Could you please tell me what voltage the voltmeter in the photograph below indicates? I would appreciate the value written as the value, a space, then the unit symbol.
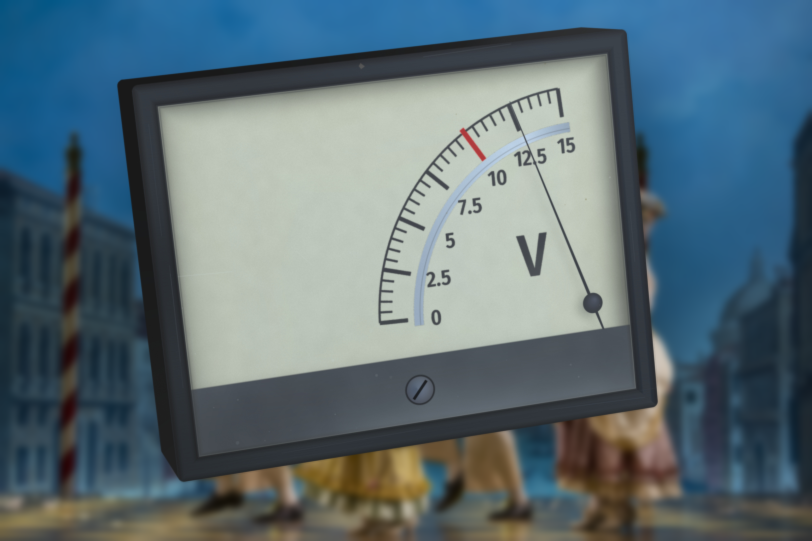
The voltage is 12.5 V
